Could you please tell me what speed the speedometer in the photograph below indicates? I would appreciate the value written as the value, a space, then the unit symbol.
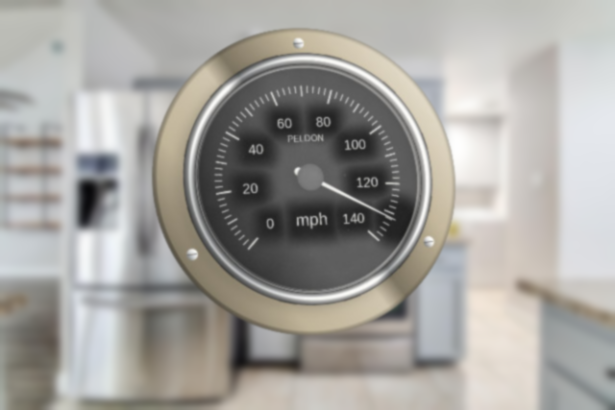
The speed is 132 mph
